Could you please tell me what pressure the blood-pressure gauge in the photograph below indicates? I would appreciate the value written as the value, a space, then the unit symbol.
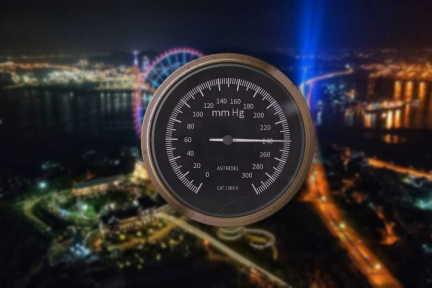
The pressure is 240 mmHg
